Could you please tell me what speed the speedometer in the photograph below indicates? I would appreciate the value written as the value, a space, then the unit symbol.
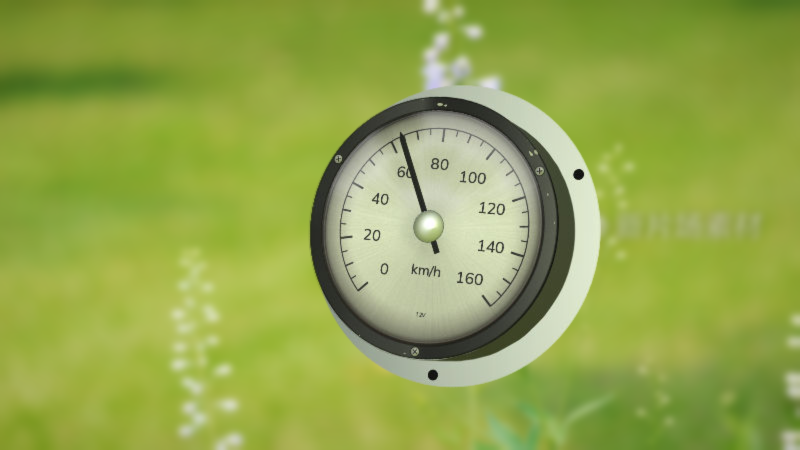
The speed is 65 km/h
